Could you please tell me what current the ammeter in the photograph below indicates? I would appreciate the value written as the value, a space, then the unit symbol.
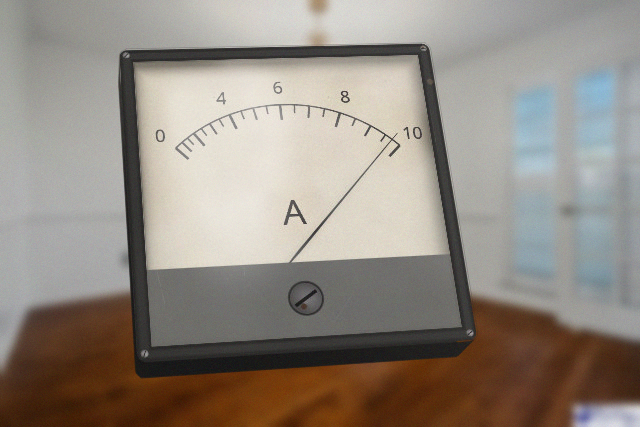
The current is 9.75 A
